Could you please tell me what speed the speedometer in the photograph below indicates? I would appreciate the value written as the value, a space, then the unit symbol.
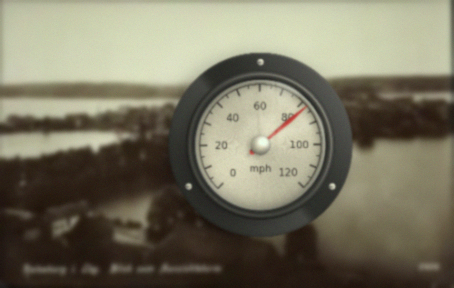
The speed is 82.5 mph
